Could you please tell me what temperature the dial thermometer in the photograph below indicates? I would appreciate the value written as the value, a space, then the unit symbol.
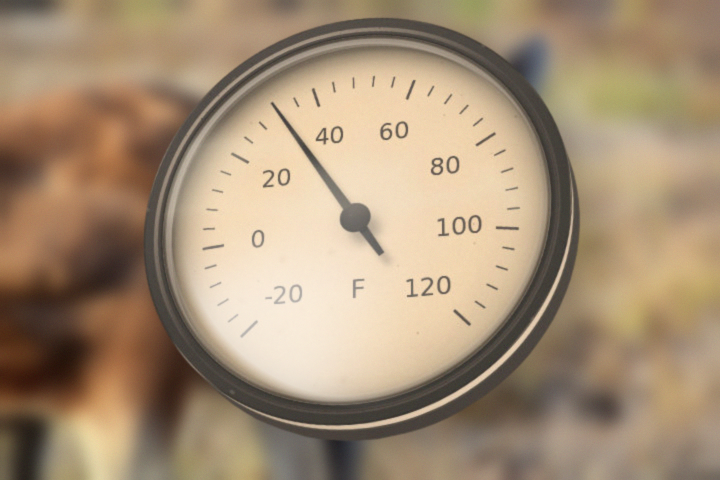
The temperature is 32 °F
